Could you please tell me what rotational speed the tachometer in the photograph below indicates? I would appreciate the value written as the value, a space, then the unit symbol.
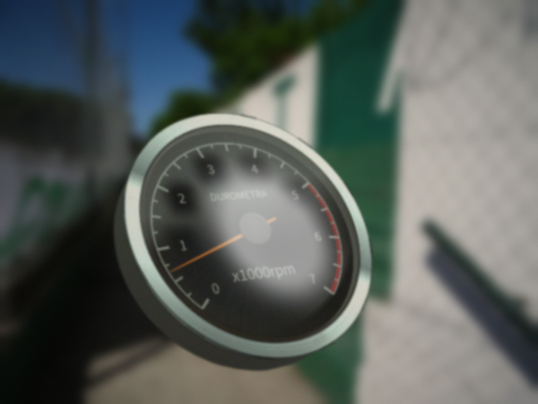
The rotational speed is 625 rpm
